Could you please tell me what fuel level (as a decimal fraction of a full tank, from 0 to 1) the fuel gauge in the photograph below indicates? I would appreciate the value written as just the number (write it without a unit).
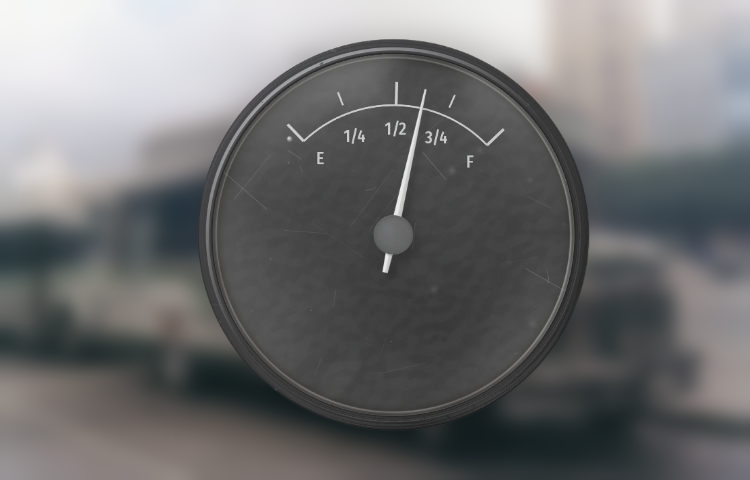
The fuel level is 0.625
